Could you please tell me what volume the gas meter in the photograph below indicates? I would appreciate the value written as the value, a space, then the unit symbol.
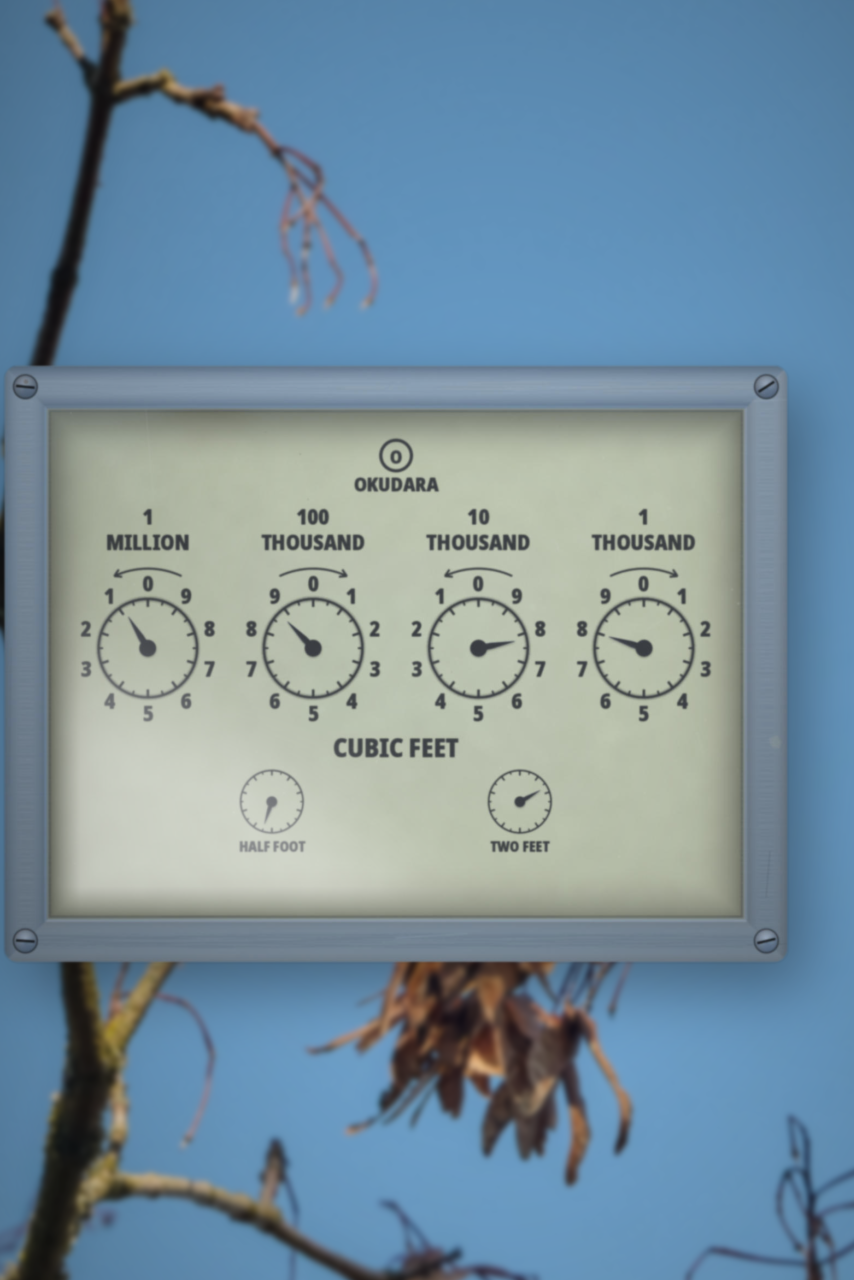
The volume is 87800 ft³
